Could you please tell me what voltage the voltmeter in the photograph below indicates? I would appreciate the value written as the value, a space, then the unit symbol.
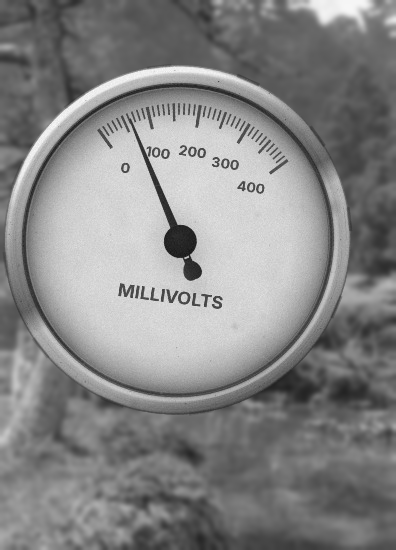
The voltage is 60 mV
